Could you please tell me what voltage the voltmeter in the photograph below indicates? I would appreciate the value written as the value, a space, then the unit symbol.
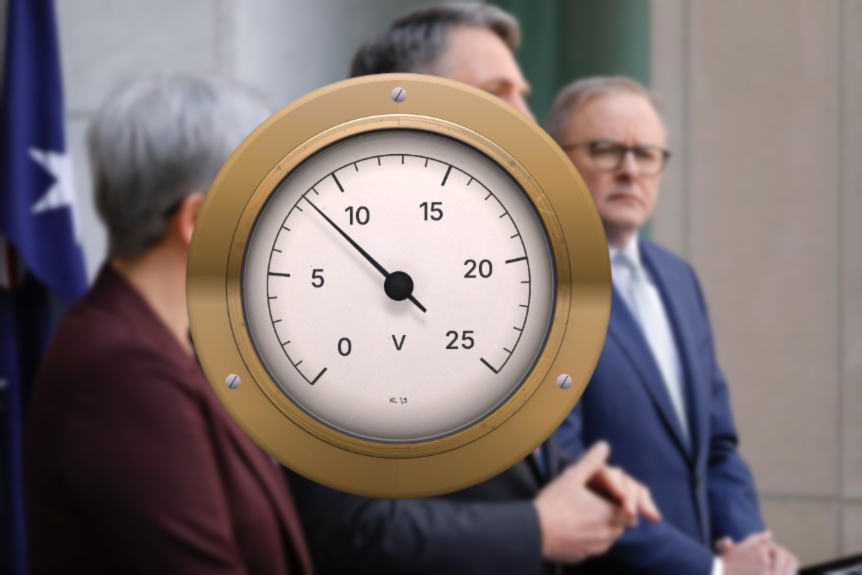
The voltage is 8.5 V
